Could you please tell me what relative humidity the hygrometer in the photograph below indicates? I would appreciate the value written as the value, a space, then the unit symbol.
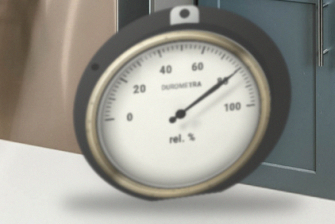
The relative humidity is 80 %
